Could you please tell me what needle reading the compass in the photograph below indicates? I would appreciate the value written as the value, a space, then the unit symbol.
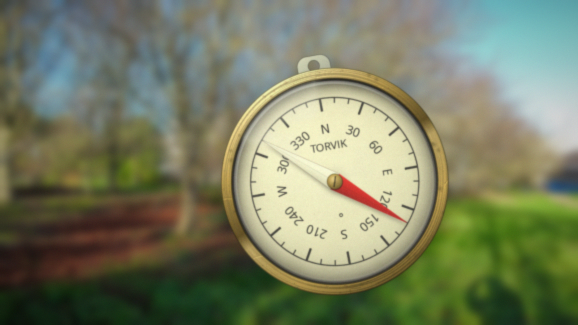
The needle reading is 130 °
